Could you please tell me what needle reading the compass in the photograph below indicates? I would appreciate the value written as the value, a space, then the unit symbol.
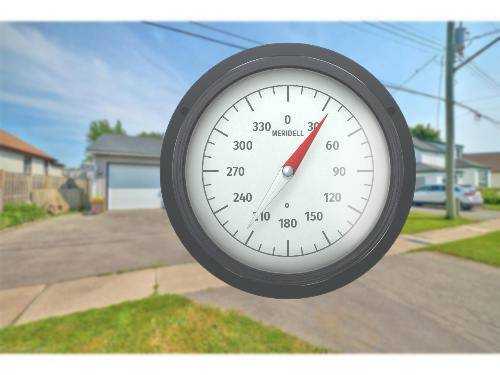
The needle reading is 35 °
